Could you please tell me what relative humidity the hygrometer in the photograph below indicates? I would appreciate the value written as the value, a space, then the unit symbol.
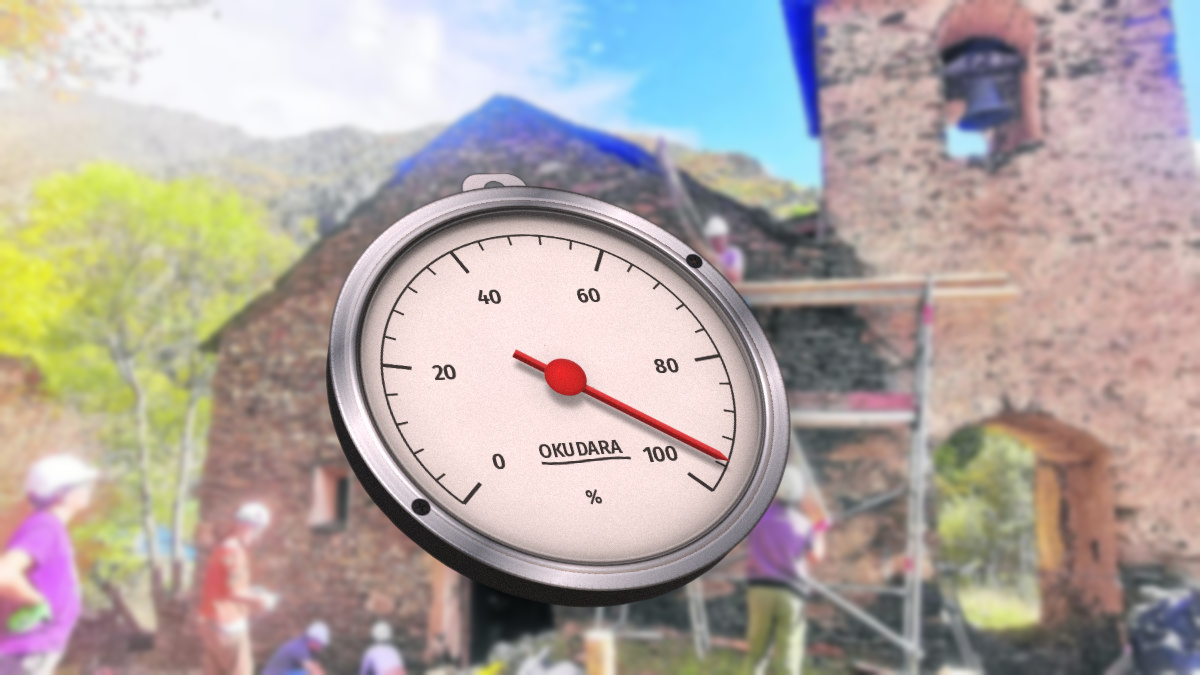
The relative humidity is 96 %
